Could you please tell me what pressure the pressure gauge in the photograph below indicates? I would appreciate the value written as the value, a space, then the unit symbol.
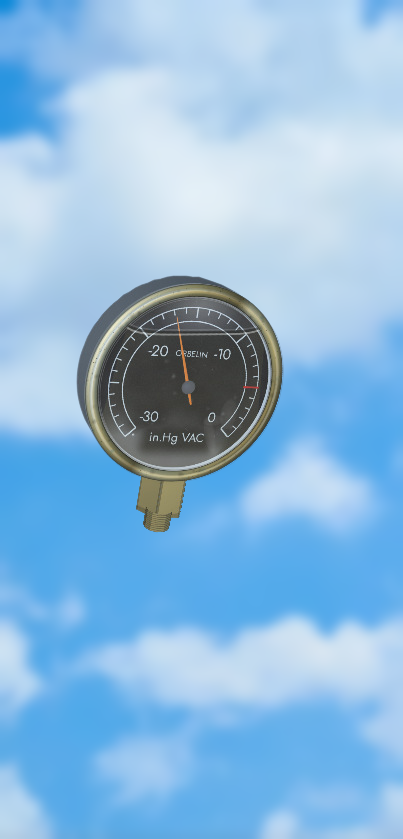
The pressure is -17 inHg
